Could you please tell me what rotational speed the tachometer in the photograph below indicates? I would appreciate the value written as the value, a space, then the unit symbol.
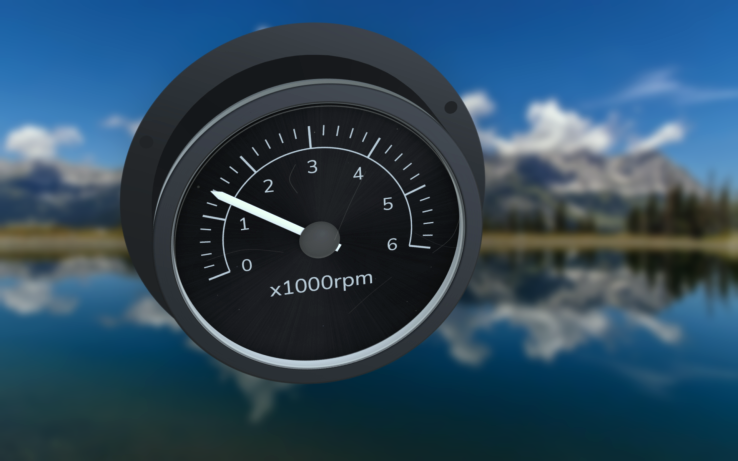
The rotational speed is 1400 rpm
